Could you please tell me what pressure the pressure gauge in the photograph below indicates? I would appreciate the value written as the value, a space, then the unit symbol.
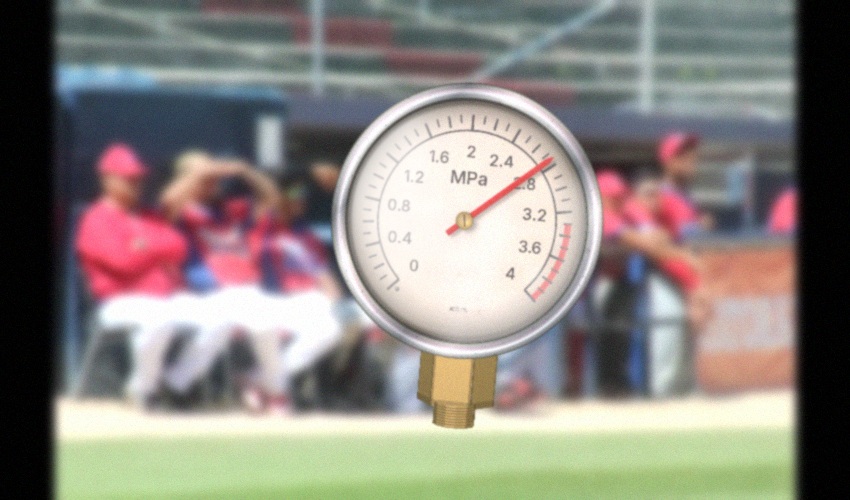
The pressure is 2.75 MPa
